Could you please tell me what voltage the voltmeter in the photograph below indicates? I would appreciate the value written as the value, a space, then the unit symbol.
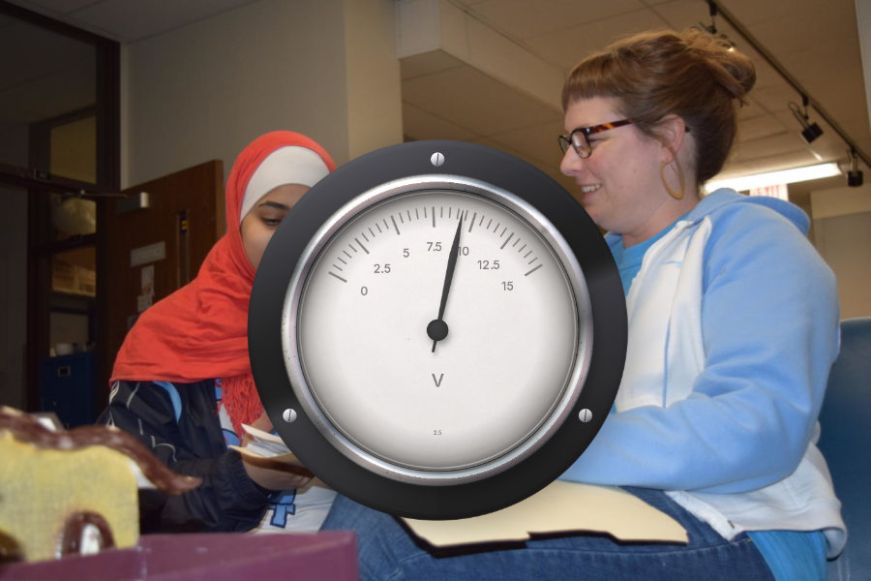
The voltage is 9.25 V
